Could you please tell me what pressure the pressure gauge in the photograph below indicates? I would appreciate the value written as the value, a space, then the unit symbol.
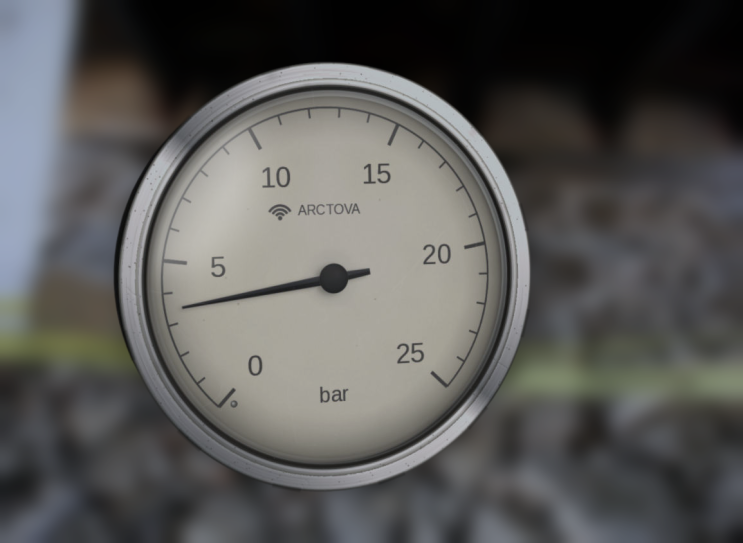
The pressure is 3.5 bar
